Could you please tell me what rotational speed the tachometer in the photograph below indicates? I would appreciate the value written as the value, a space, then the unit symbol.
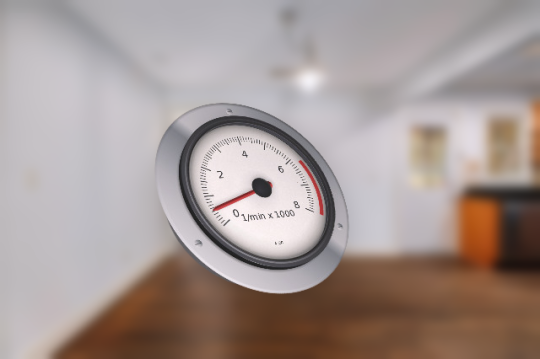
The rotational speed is 500 rpm
